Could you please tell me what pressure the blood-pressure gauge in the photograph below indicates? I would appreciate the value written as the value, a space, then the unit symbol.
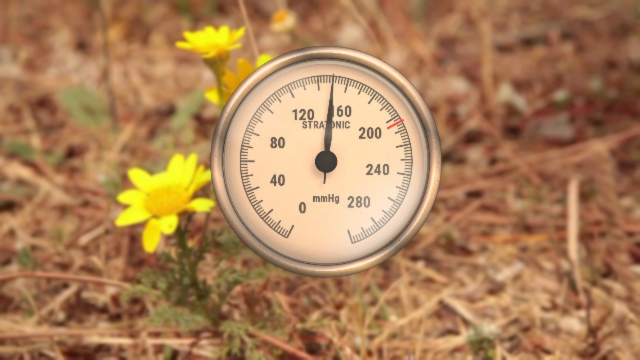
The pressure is 150 mmHg
